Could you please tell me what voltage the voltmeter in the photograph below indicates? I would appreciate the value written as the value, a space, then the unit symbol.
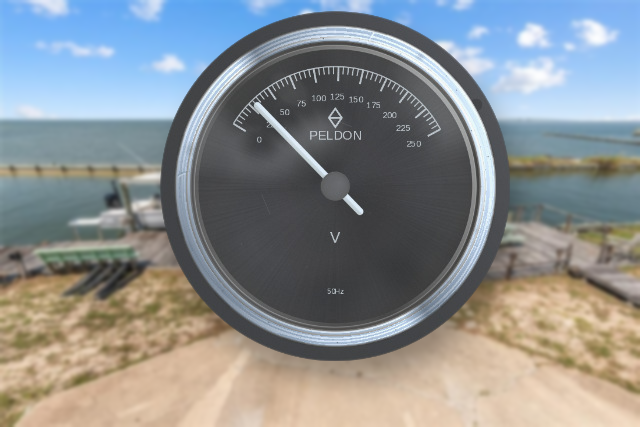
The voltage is 30 V
